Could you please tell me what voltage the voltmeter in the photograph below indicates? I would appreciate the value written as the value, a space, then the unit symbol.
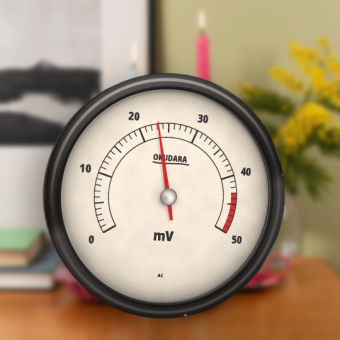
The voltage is 23 mV
